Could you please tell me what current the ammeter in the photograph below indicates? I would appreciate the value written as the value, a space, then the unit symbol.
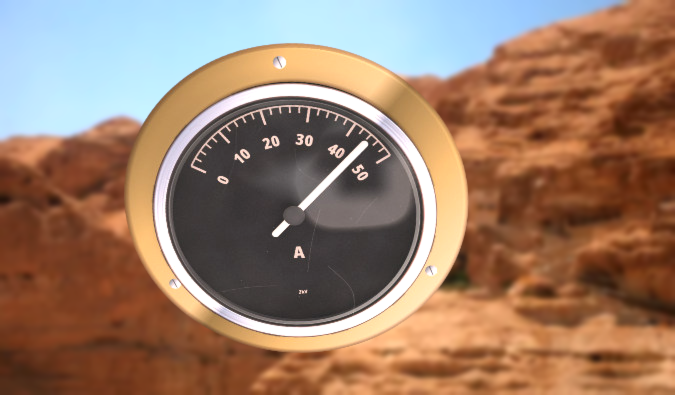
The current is 44 A
